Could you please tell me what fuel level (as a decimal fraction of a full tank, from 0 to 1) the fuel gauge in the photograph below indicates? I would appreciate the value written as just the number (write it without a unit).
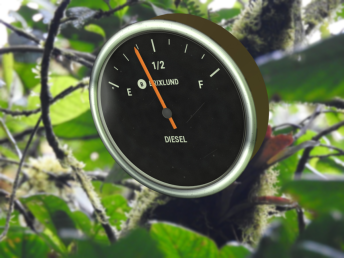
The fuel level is 0.375
